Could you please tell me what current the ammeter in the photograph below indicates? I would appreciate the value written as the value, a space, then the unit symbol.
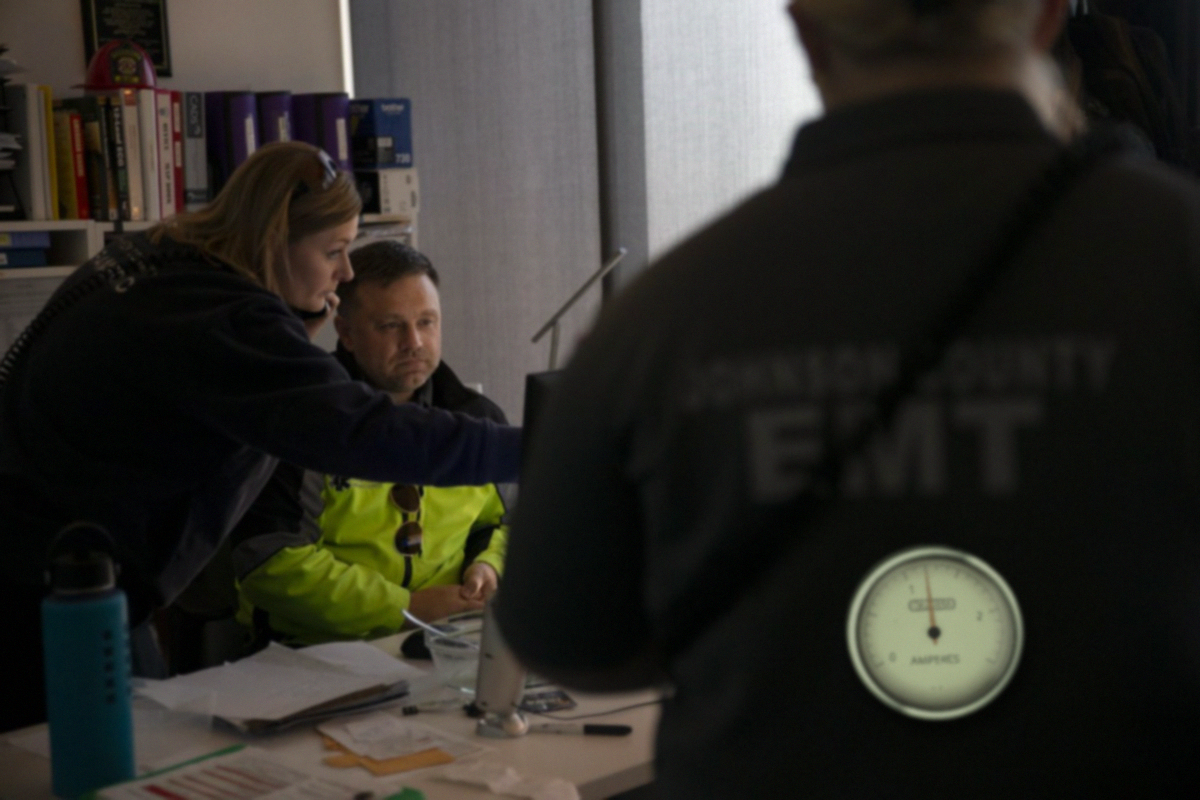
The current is 1.2 A
